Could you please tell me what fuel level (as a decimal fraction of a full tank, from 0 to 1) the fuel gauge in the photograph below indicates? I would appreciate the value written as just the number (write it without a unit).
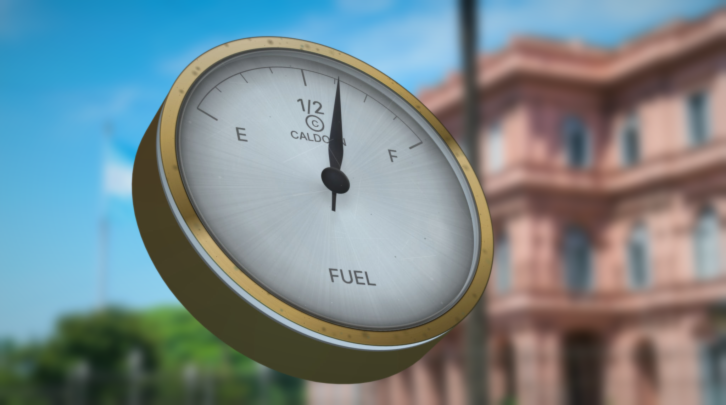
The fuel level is 0.625
